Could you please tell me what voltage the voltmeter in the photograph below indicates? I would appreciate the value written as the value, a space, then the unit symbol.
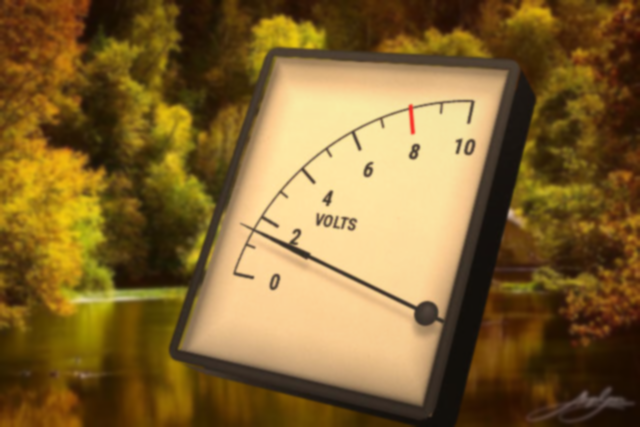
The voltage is 1.5 V
